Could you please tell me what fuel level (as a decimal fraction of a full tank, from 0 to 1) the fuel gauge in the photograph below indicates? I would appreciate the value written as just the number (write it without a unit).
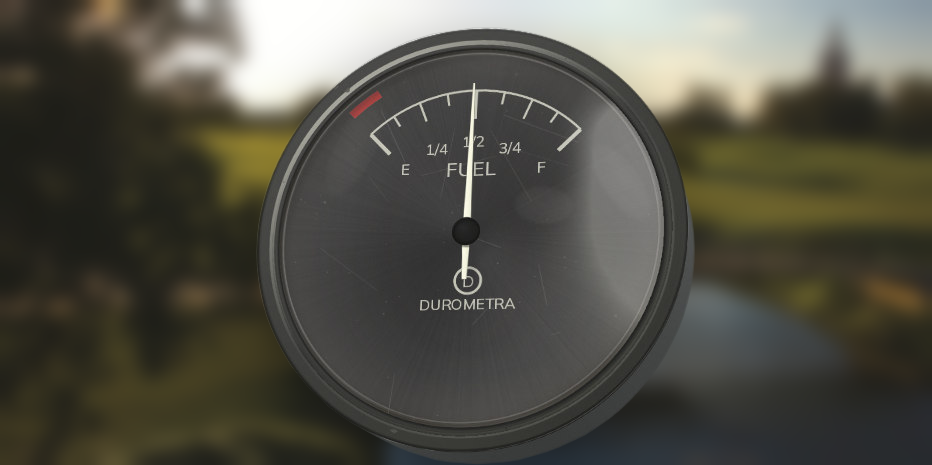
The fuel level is 0.5
